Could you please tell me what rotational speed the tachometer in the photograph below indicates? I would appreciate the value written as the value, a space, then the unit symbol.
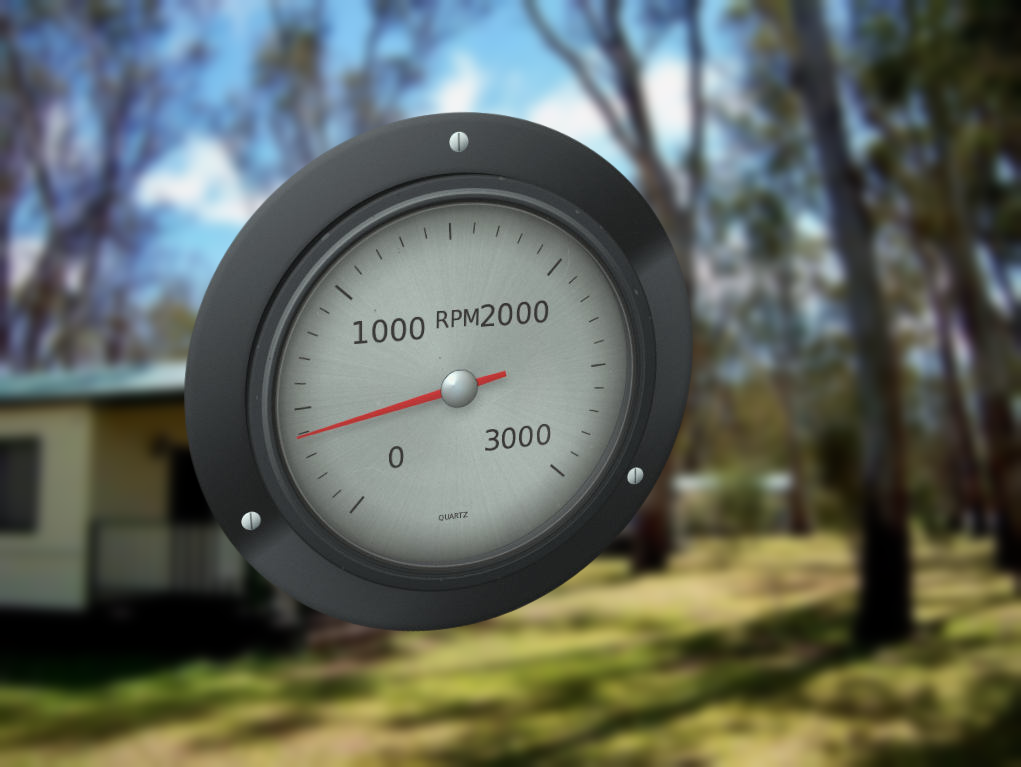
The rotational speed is 400 rpm
